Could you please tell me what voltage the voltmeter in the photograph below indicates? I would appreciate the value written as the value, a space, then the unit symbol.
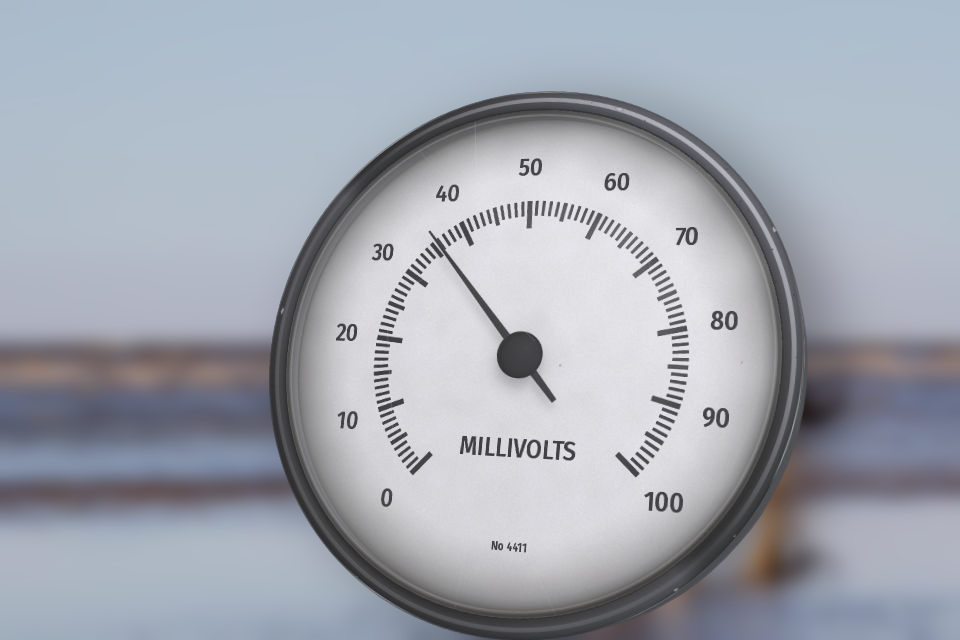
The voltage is 36 mV
